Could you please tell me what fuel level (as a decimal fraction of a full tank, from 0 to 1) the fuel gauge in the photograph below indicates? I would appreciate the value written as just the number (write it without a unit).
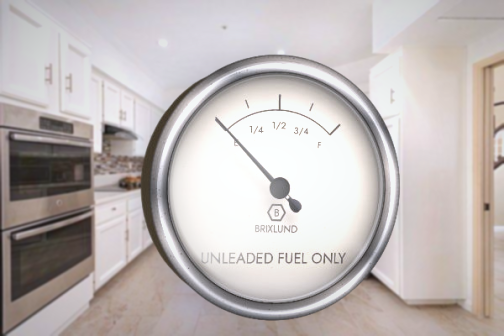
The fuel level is 0
